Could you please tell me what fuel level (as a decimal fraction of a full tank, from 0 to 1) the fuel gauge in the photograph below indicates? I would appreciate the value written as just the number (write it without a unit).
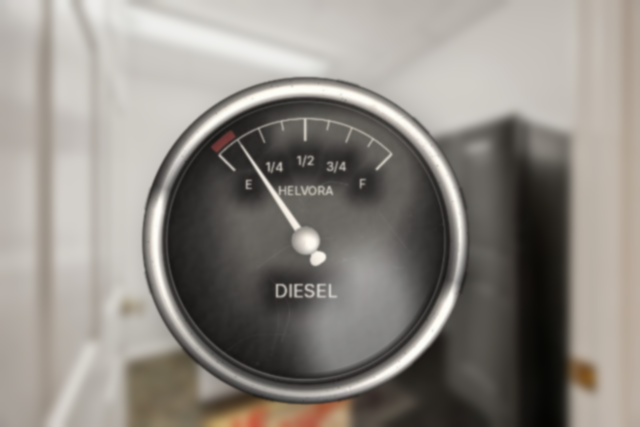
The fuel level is 0.125
